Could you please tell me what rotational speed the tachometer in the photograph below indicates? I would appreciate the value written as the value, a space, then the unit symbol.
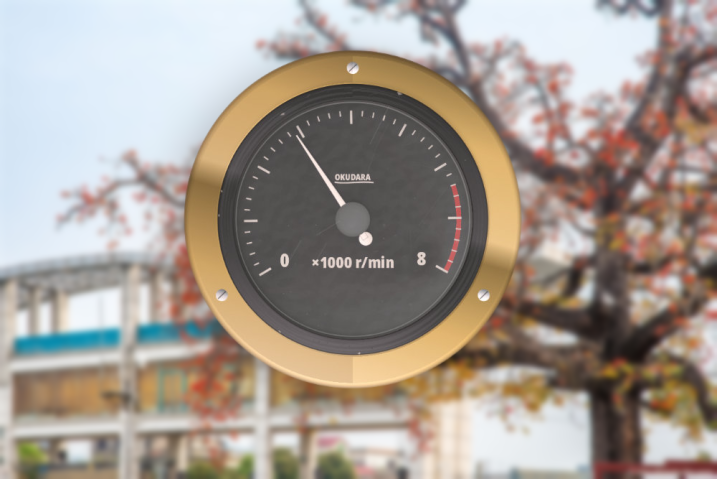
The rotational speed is 2900 rpm
